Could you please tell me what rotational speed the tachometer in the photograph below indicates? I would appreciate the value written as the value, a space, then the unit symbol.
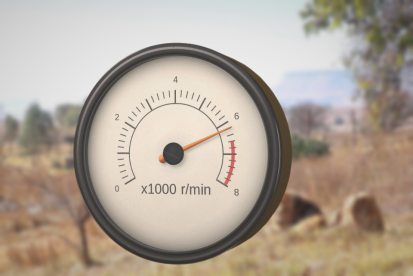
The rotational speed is 6200 rpm
